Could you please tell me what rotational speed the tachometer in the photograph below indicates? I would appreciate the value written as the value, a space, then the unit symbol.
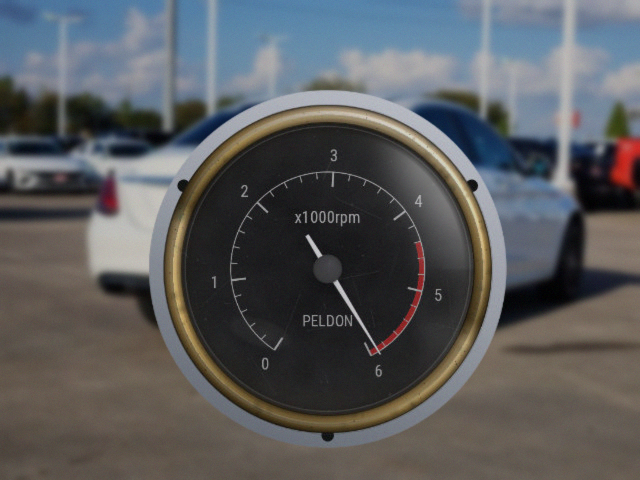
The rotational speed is 5900 rpm
